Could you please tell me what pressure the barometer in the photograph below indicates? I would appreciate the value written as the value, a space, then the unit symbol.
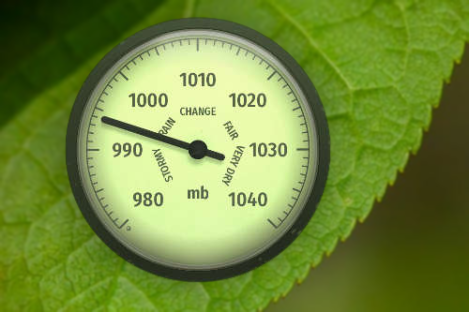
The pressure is 994 mbar
